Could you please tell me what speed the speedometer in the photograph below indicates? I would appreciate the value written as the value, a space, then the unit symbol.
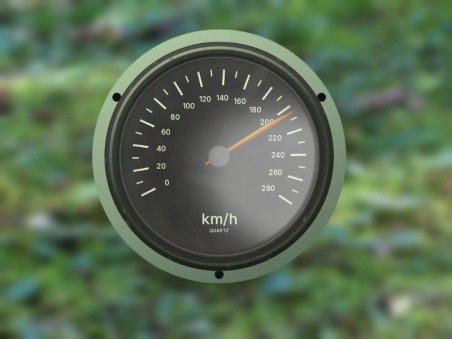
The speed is 205 km/h
